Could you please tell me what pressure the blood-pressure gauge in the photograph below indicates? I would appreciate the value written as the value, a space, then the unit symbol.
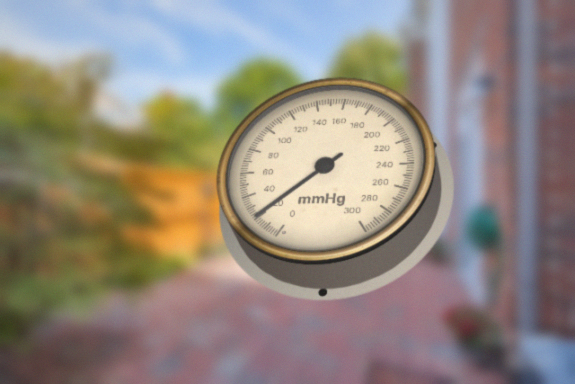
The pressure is 20 mmHg
